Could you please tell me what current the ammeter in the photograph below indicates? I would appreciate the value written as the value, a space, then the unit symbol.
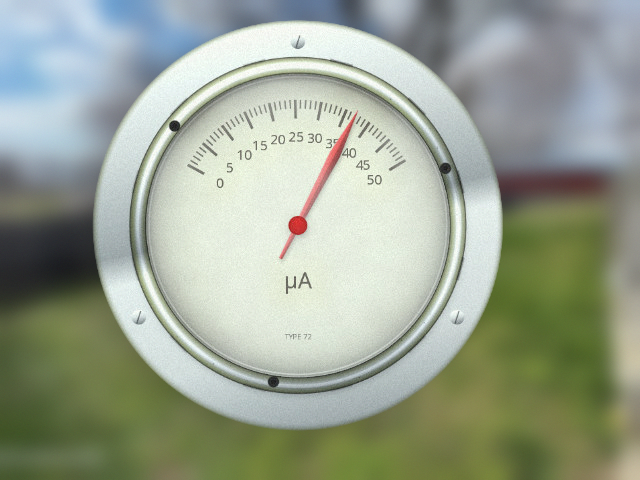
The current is 37 µA
